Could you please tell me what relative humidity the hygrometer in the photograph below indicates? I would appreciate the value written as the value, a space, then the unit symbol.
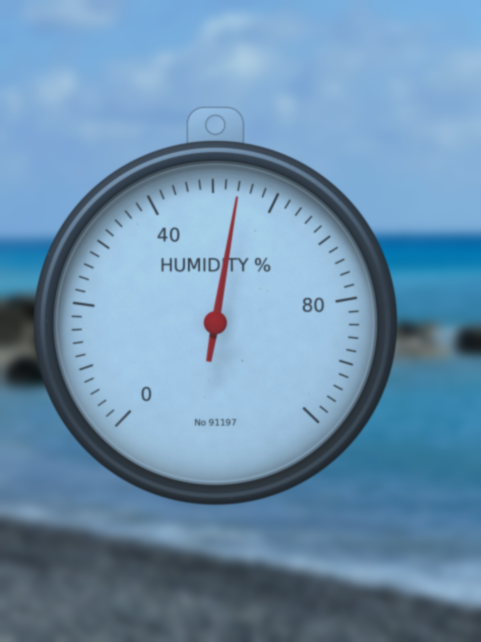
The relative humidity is 54 %
